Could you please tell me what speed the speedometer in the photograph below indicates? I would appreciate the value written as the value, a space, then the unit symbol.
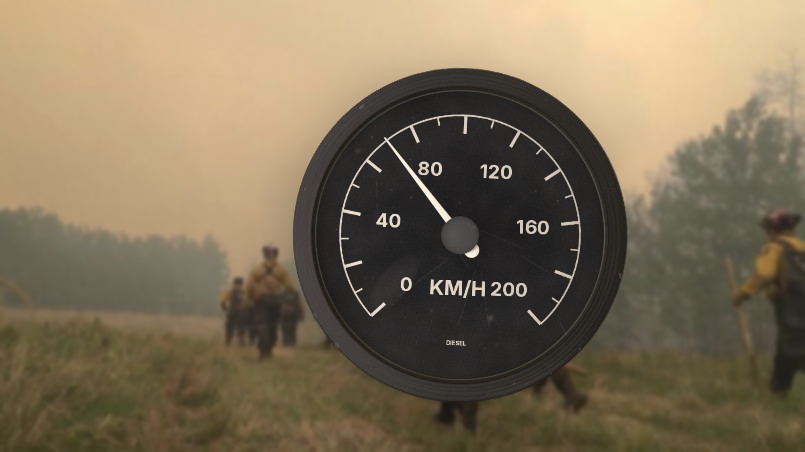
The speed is 70 km/h
